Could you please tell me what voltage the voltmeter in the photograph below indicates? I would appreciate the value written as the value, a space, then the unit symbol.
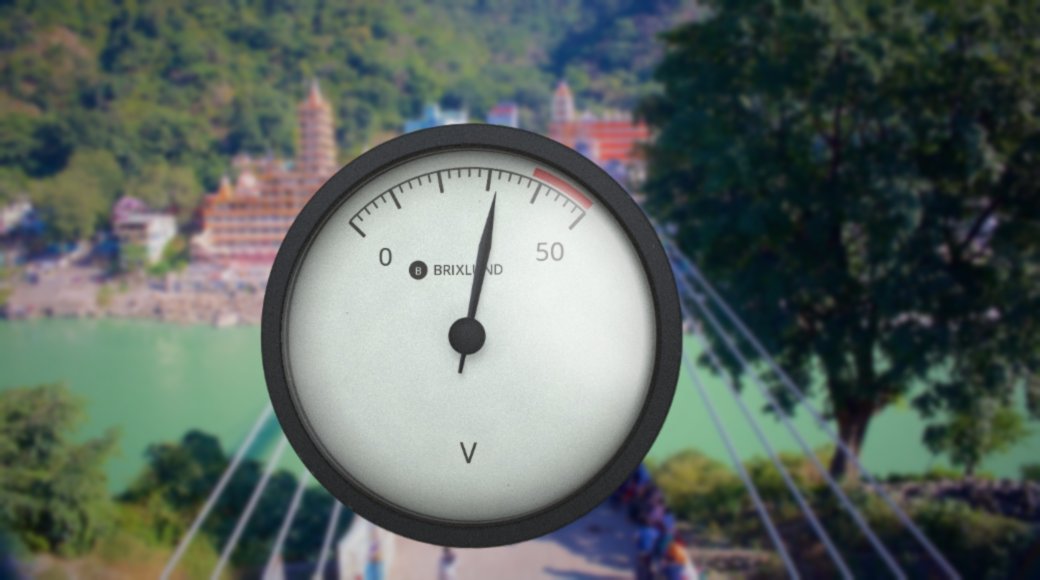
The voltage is 32 V
